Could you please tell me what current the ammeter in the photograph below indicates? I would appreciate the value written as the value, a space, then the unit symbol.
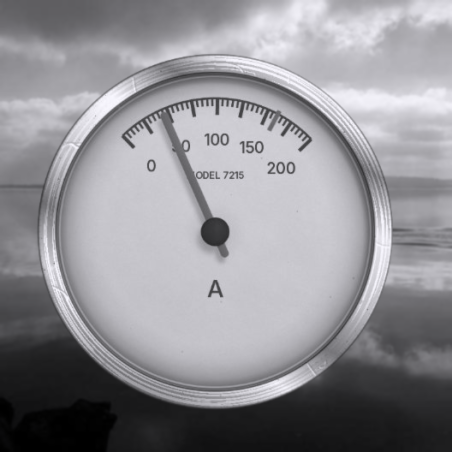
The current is 45 A
